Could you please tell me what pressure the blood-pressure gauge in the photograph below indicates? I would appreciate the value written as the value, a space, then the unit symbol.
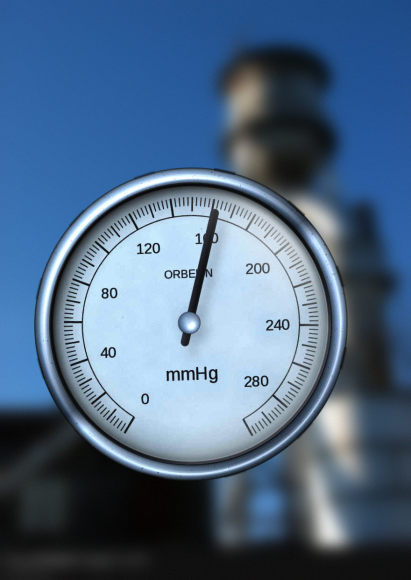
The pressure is 162 mmHg
